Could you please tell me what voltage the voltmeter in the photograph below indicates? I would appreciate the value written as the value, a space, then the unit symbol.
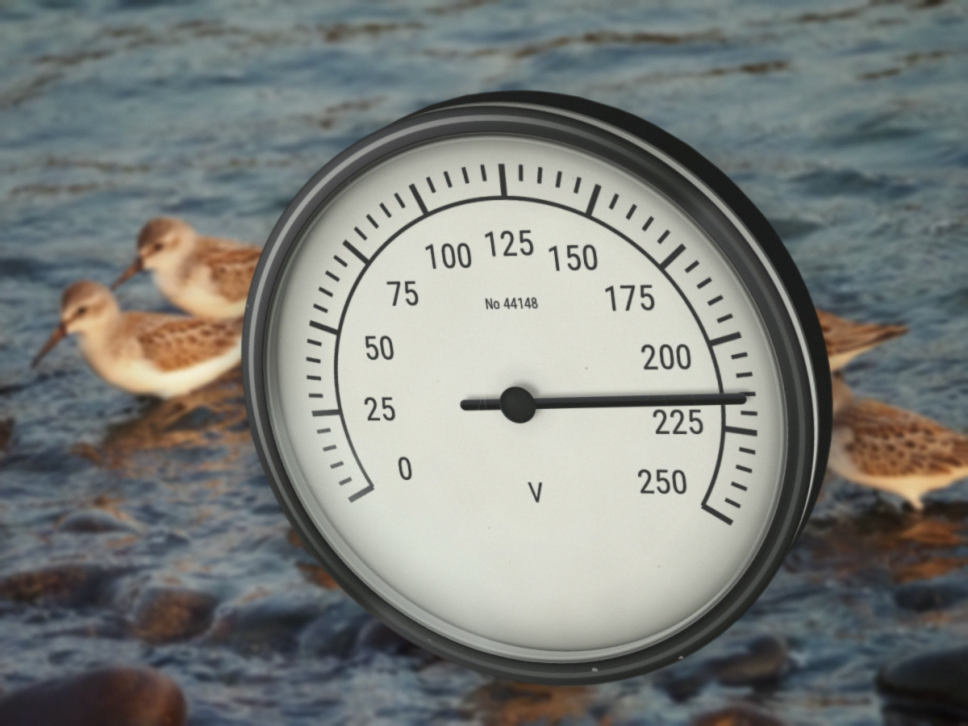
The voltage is 215 V
